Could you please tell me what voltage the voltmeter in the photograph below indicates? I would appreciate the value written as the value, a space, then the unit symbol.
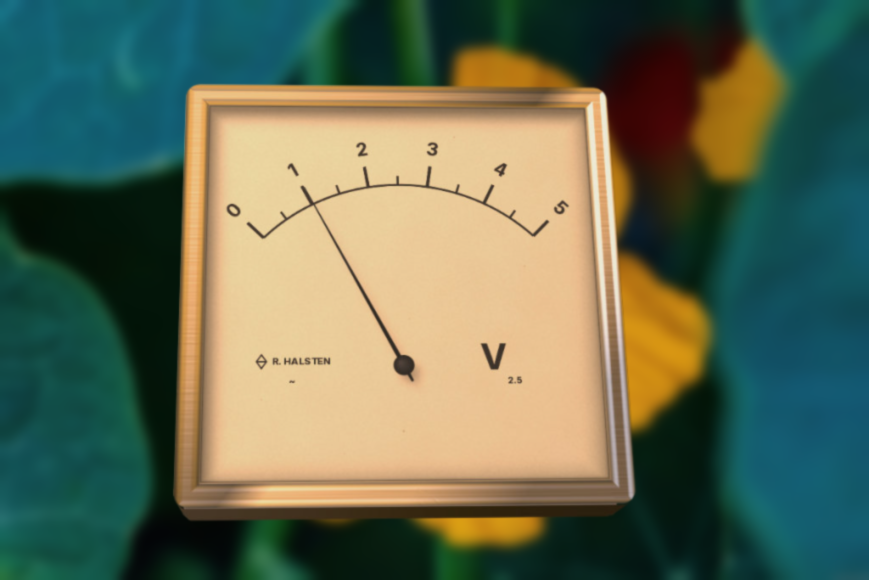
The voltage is 1 V
